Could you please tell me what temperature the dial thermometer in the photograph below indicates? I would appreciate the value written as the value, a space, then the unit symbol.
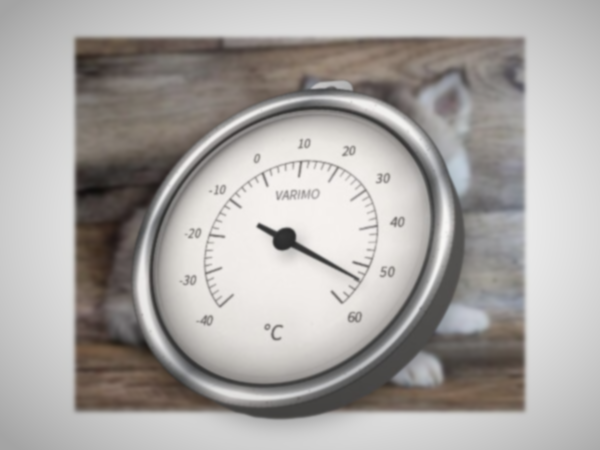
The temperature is 54 °C
